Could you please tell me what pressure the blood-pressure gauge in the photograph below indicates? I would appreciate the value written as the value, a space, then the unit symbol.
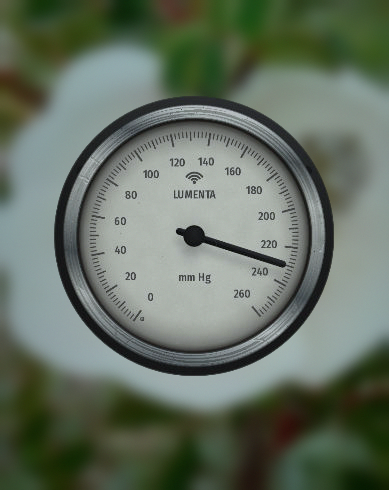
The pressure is 230 mmHg
